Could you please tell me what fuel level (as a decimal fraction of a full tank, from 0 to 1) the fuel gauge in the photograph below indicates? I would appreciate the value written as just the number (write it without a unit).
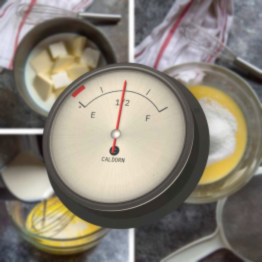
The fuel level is 0.5
